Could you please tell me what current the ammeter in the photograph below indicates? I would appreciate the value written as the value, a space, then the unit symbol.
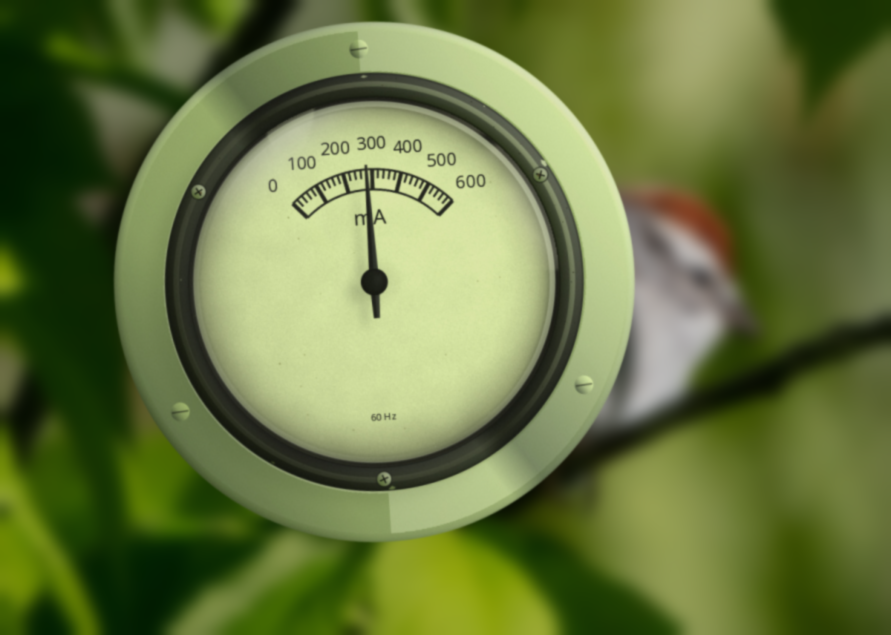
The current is 280 mA
